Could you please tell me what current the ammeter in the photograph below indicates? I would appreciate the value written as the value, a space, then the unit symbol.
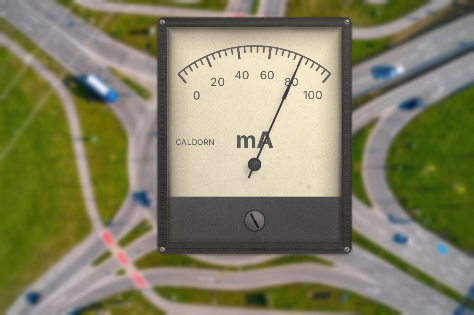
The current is 80 mA
